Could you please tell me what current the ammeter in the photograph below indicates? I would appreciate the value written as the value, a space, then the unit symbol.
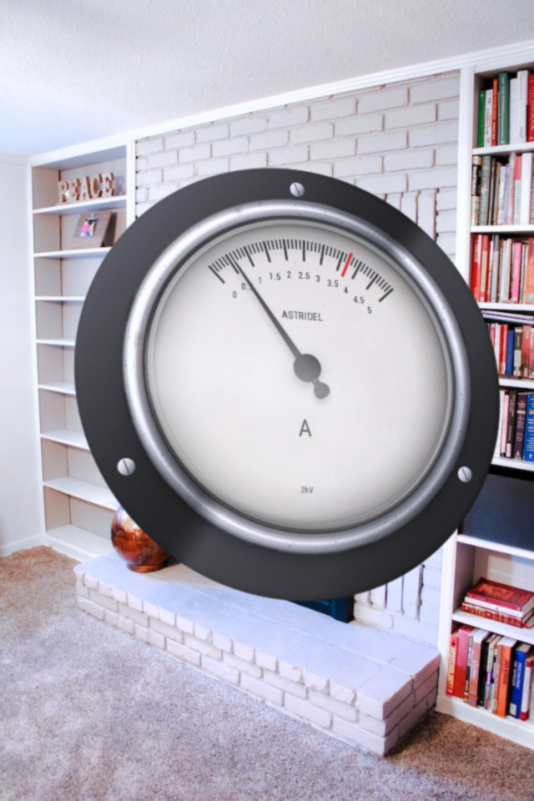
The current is 0.5 A
